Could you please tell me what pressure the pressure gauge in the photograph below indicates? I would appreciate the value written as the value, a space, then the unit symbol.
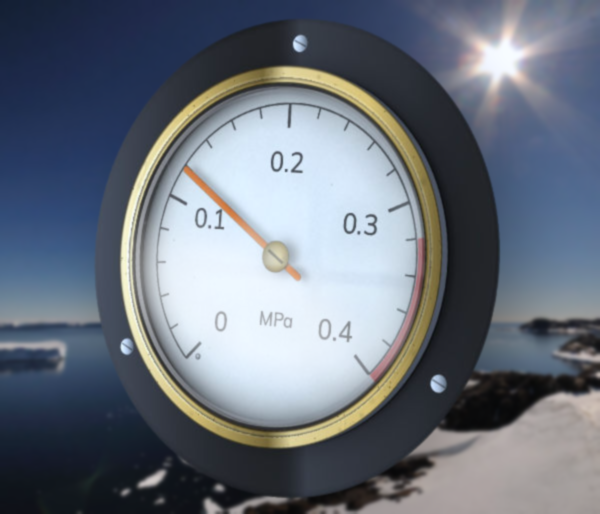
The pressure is 0.12 MPa
